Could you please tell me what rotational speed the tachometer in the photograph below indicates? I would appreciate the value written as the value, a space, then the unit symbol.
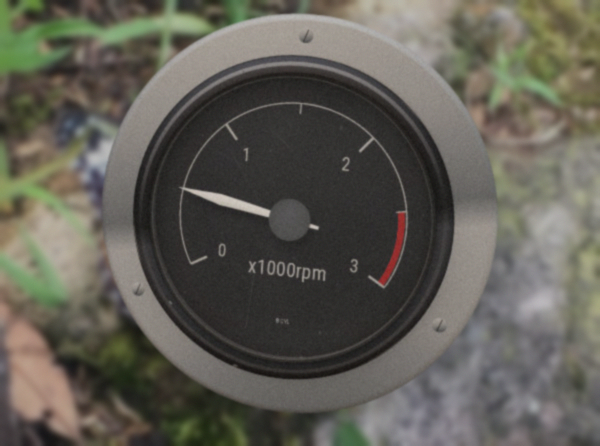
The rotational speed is 500 rpm
